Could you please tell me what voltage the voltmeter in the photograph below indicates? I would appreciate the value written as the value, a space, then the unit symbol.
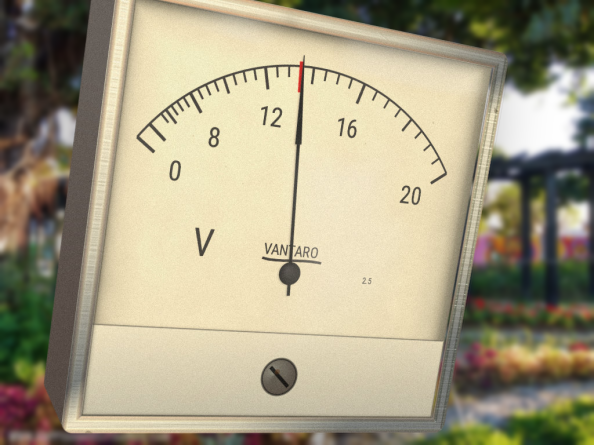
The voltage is 13.5 V
